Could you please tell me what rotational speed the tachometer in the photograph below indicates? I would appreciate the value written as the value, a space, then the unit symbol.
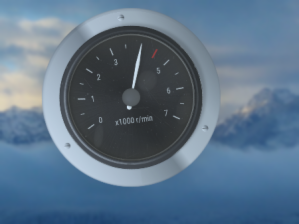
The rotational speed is 4000 rpm
